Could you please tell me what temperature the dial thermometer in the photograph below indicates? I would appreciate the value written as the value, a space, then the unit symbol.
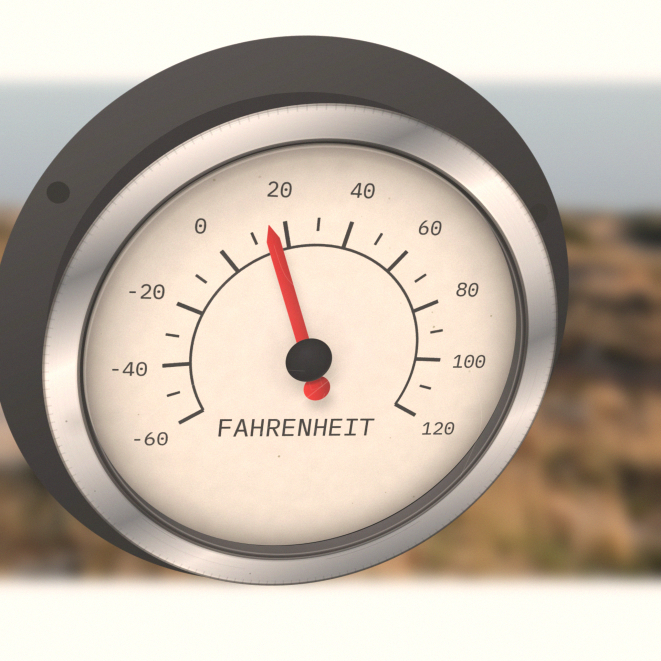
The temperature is 15 °F
